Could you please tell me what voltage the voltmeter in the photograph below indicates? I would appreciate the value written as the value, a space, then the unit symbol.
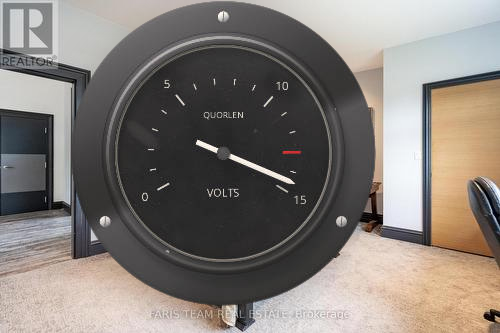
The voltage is 14.5 V
